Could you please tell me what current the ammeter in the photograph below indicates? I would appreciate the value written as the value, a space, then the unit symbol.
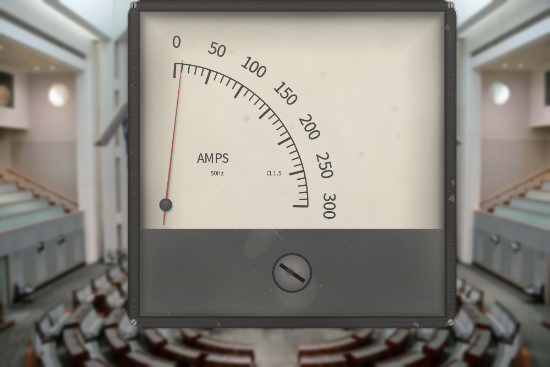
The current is 10 A
